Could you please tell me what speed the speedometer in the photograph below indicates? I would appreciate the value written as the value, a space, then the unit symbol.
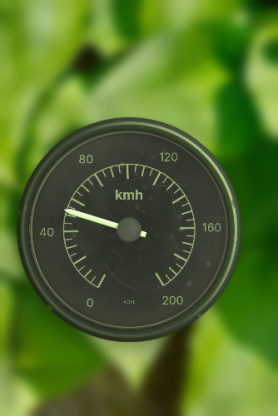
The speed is 52.5 km/h
